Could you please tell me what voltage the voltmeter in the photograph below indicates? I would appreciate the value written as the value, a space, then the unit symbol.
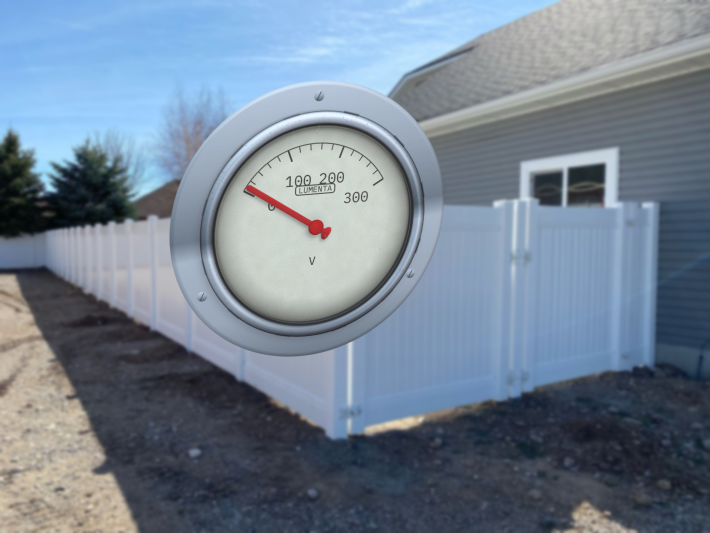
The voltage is 10 V
